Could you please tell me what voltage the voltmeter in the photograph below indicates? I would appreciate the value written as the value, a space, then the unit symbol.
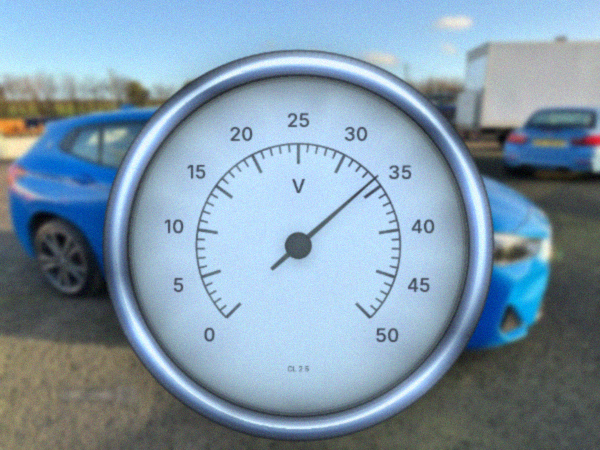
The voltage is 34 V
